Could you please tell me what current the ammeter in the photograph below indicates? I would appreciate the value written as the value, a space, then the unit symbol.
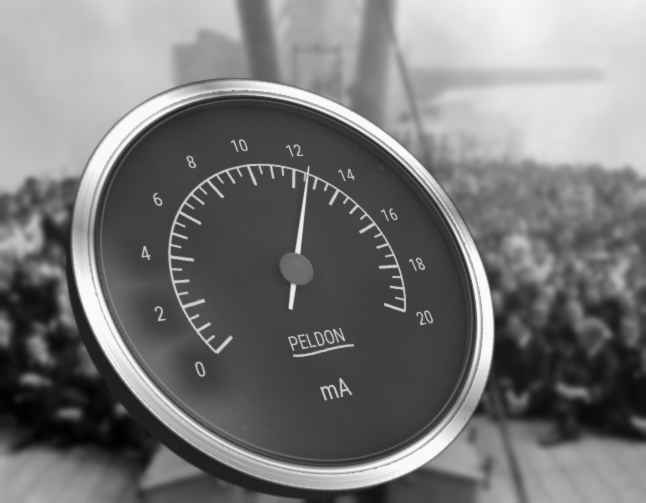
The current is 12.5 mA
